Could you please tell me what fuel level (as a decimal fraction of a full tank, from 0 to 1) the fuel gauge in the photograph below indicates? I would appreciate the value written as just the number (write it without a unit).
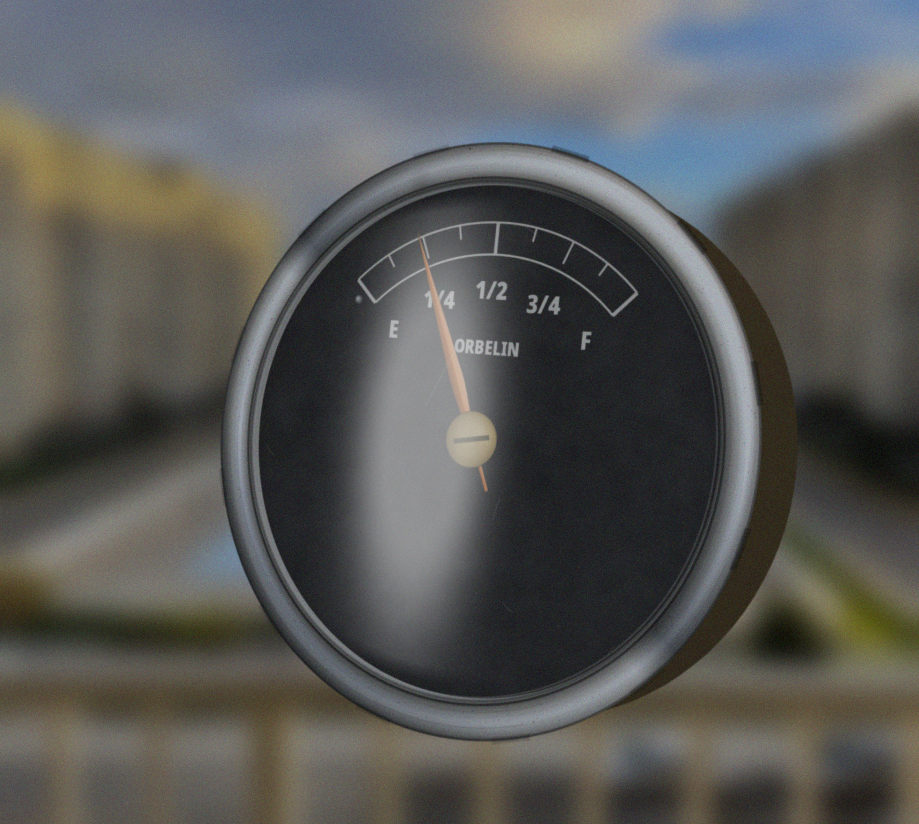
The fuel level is 0.25
